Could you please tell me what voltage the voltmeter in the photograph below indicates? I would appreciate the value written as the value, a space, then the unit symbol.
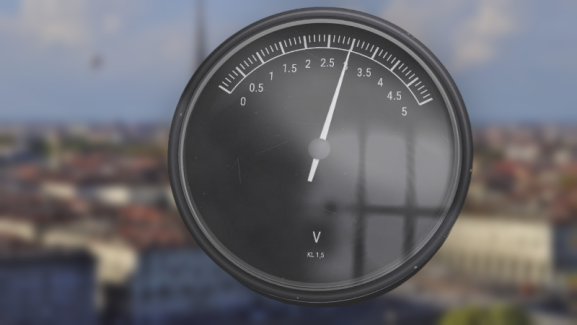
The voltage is 3 V
